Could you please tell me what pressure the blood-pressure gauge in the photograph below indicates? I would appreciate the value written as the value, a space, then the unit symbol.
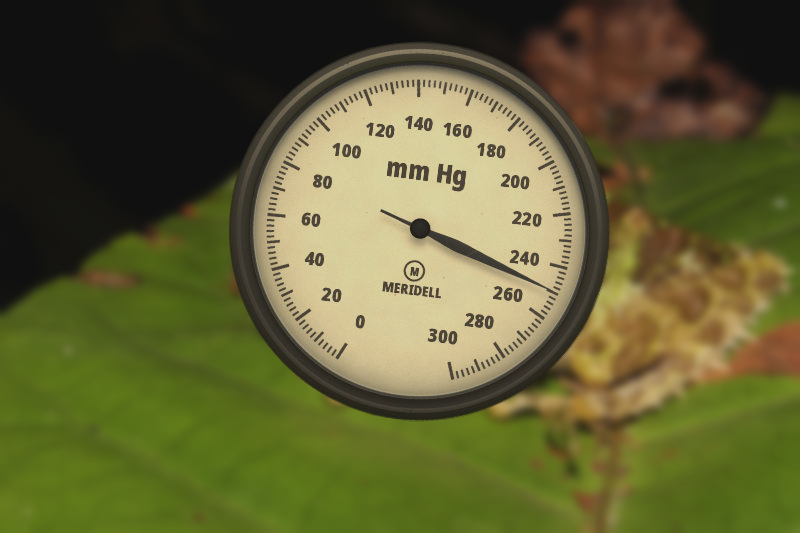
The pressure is 250 mmHg
